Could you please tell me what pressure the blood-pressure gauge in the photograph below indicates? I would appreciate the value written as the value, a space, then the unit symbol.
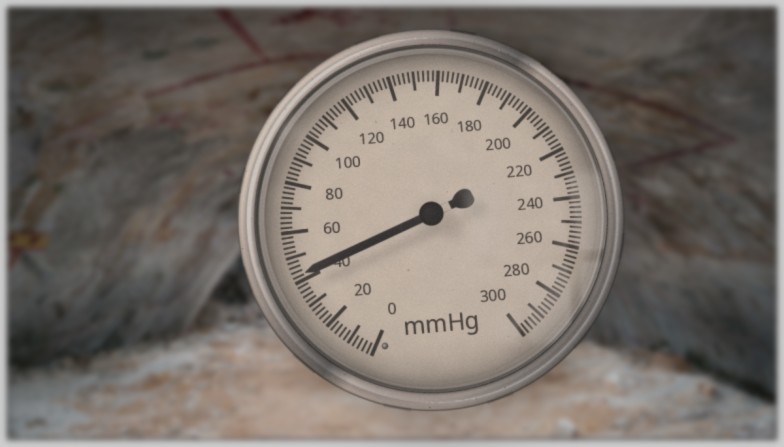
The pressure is 42 mmHg
